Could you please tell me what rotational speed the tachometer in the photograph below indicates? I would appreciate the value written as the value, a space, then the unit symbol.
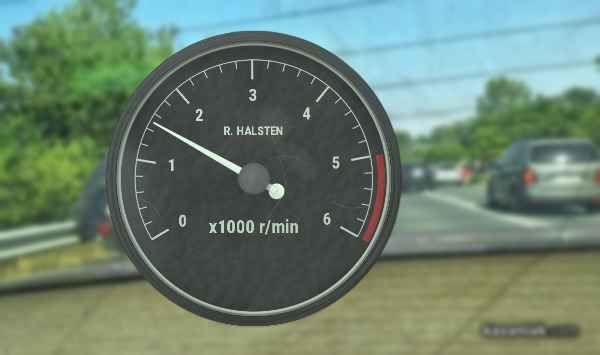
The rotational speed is 1500 rpm
